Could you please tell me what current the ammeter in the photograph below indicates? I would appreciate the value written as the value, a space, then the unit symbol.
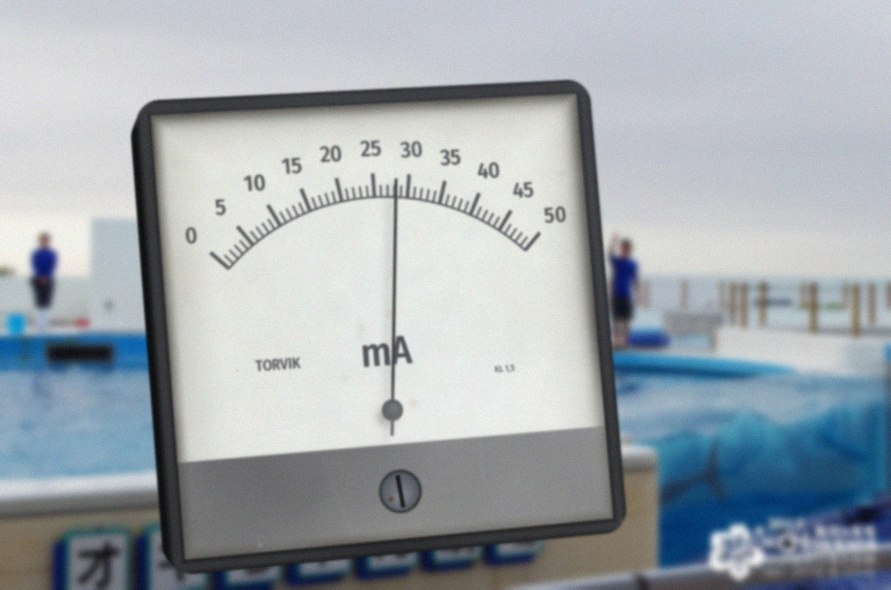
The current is 28 mA
